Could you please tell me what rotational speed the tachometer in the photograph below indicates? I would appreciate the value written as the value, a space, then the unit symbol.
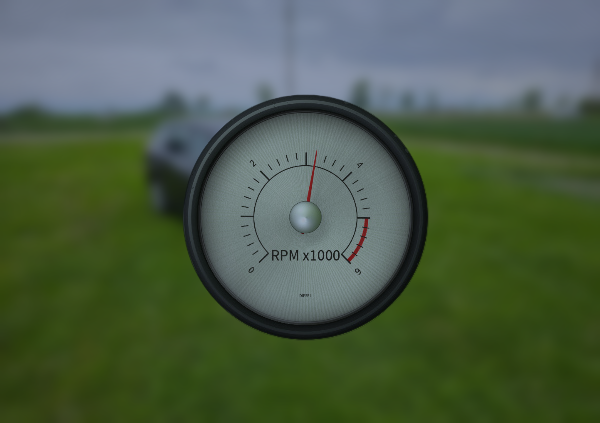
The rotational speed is 3200 rpm
